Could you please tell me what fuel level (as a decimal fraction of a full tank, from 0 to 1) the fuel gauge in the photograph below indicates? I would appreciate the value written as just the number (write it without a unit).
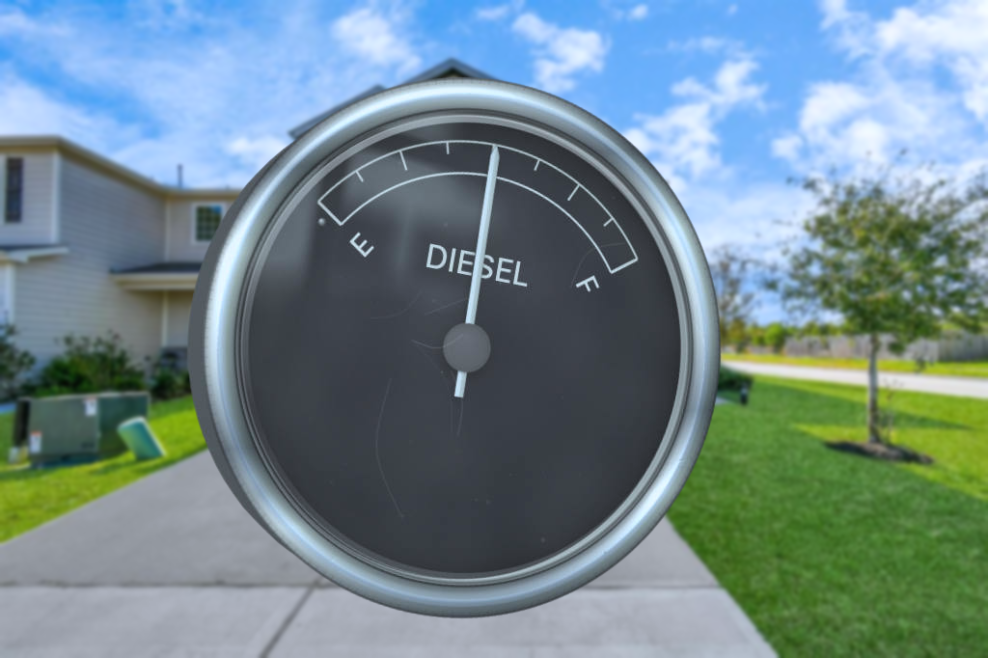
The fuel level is 0.5
